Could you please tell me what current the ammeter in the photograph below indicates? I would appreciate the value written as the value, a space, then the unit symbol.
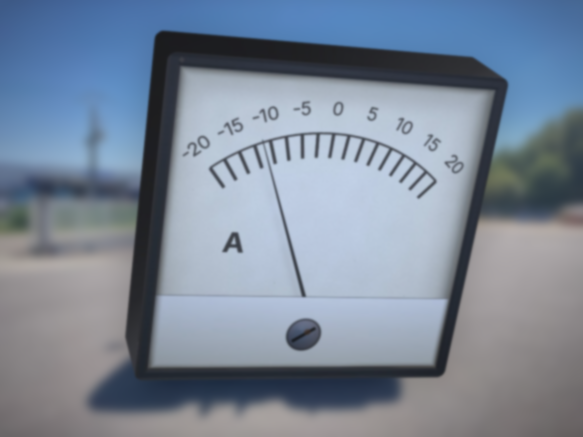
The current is -11.25 A
